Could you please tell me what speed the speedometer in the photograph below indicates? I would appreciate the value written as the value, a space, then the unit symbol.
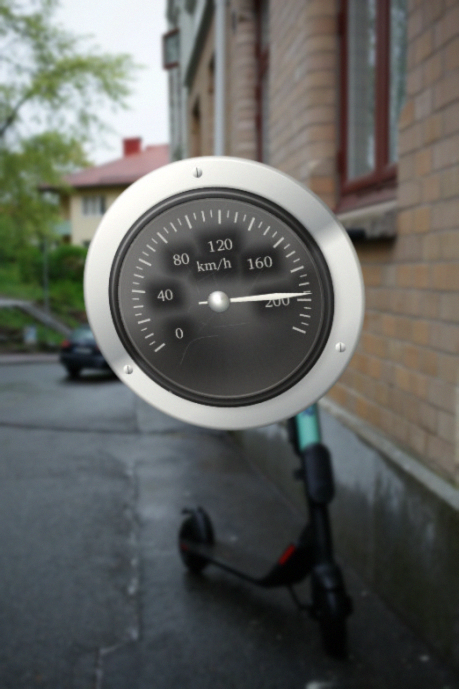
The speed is 195 km/h
